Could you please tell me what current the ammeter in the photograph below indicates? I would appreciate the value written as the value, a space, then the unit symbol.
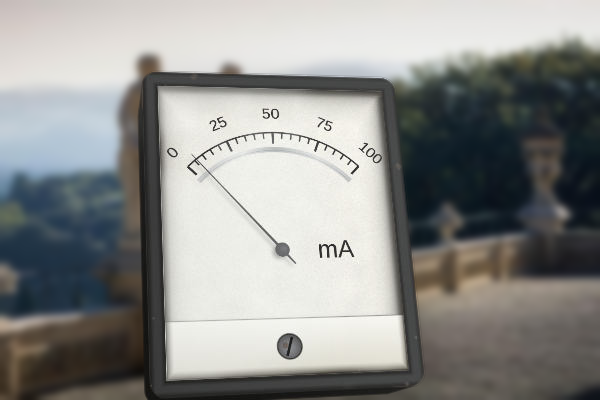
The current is 5 mA
